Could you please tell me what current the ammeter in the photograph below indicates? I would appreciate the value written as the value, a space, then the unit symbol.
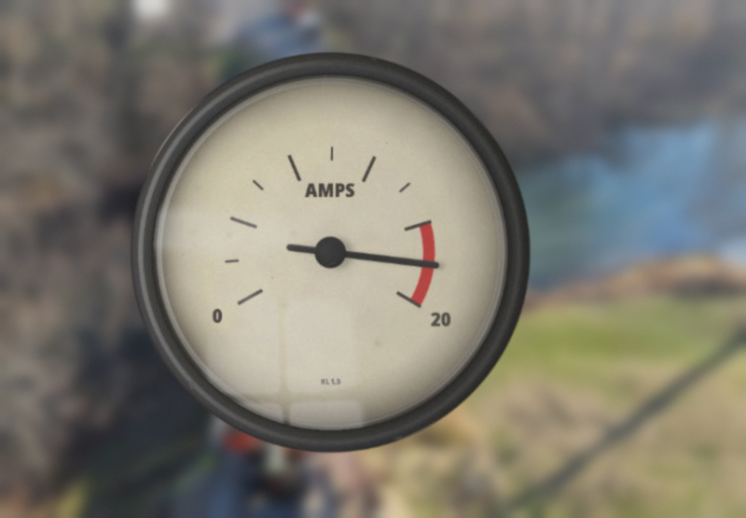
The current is 18 A
